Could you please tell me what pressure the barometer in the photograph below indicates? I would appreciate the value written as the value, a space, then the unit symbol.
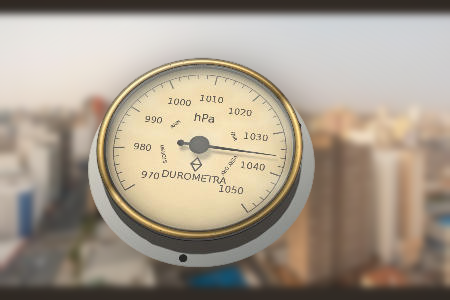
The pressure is 1036 hPa
